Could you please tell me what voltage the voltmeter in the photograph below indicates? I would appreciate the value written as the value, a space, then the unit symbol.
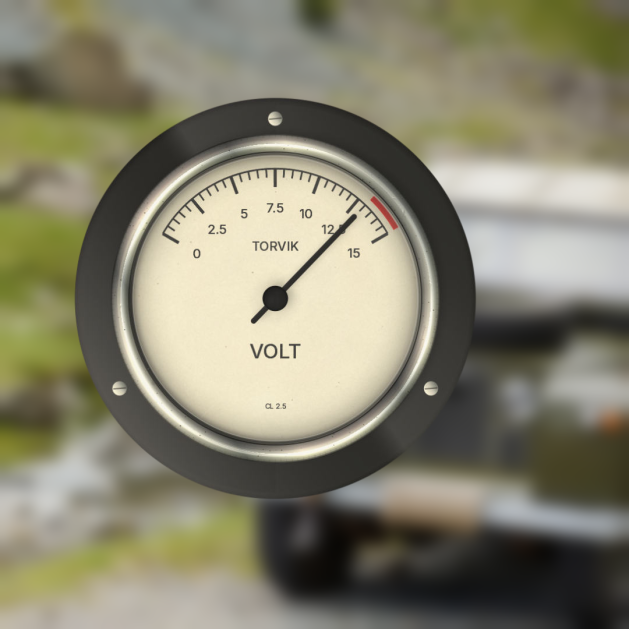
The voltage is 13 V
